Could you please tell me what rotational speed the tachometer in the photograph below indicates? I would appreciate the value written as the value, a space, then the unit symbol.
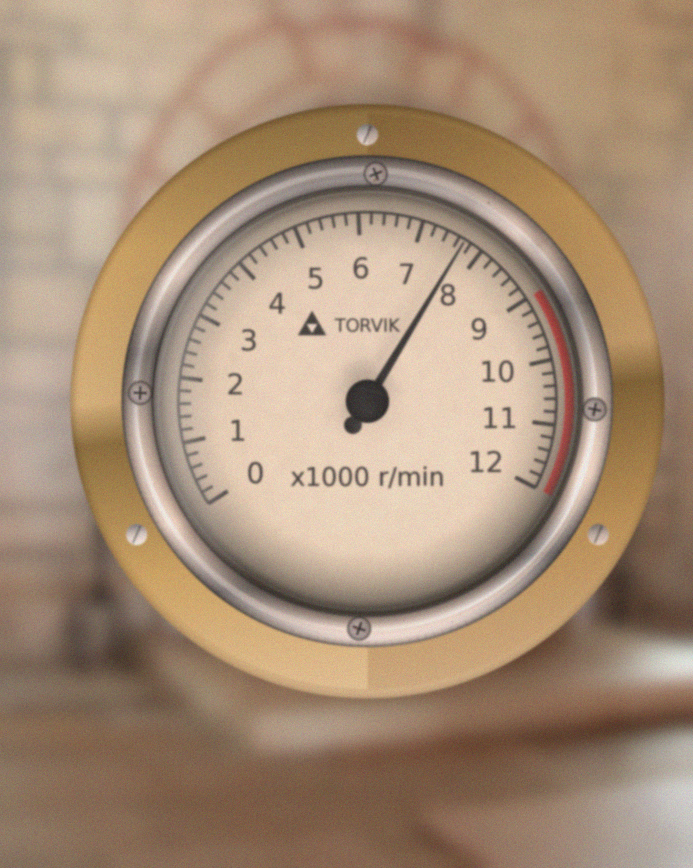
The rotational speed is 7700 rpm
